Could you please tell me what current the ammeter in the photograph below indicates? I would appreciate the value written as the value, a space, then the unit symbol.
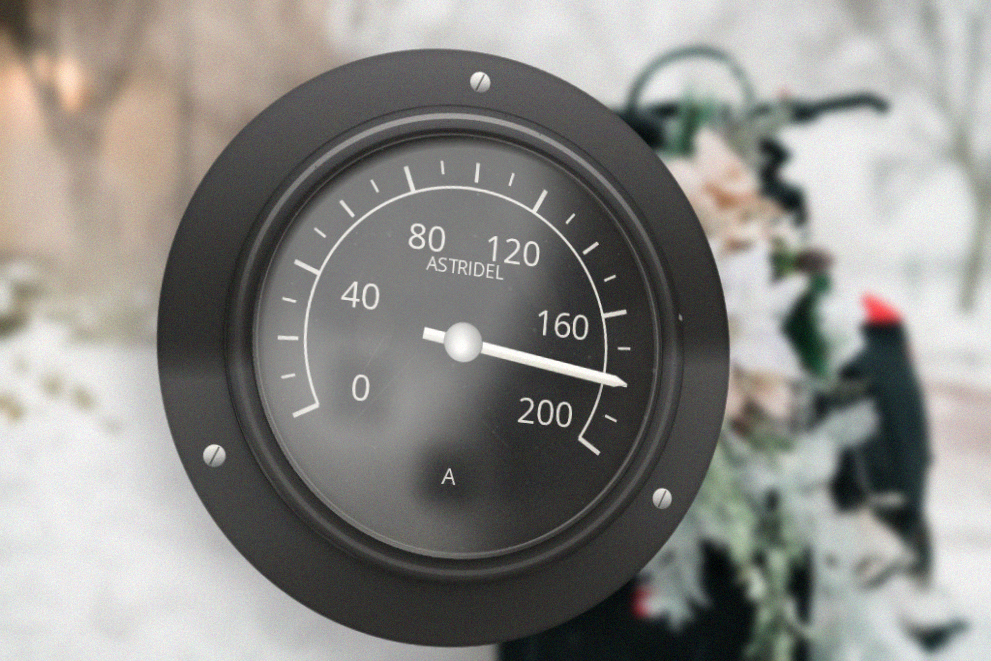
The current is 180 A
